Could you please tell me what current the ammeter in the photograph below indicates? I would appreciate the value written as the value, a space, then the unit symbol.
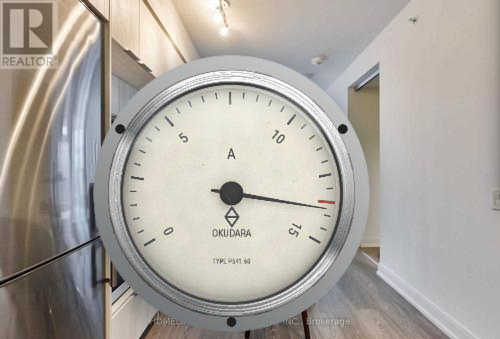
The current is 13.75 A
